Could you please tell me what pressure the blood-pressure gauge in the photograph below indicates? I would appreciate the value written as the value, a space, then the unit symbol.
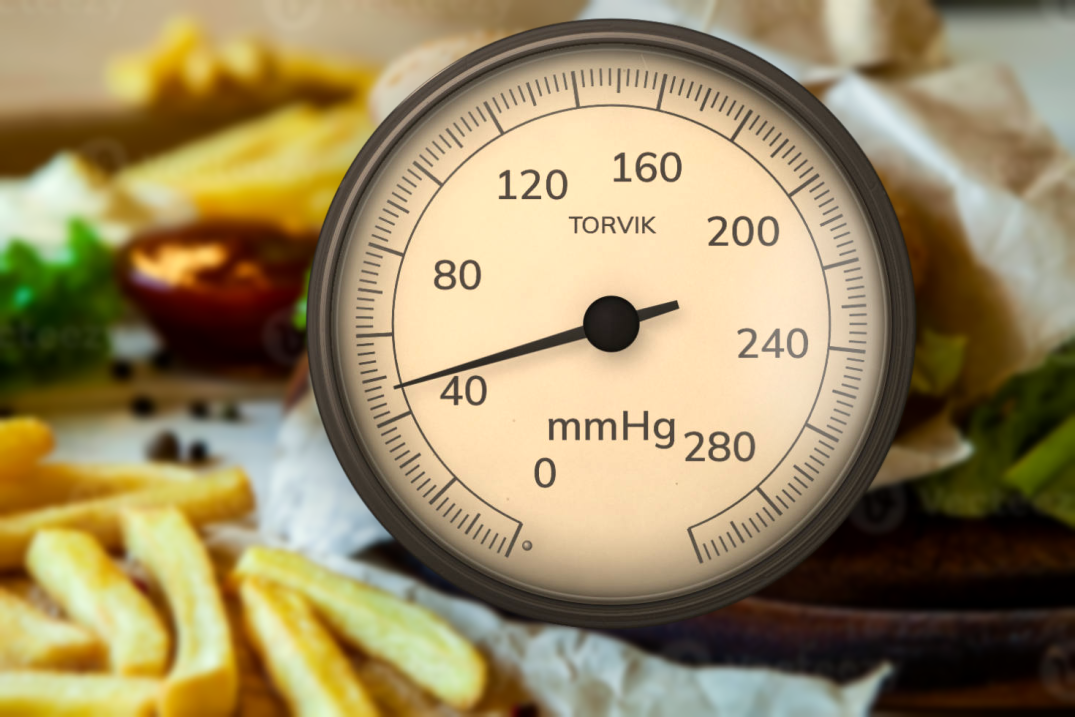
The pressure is 47 mmHg
